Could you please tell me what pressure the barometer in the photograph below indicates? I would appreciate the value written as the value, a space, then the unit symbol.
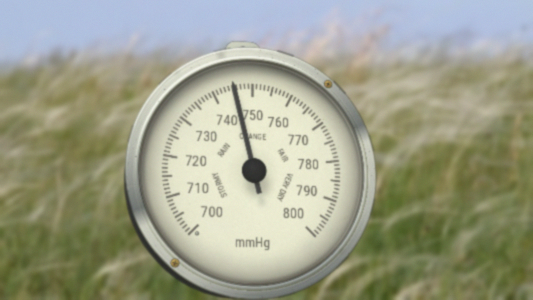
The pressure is 745 mmHg
